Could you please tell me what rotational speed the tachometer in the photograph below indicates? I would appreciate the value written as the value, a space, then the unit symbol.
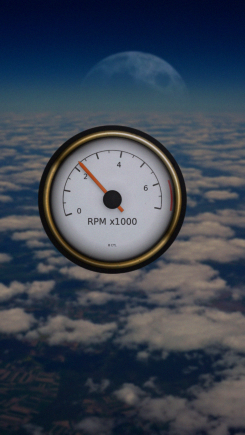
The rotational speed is 2250 rpm
